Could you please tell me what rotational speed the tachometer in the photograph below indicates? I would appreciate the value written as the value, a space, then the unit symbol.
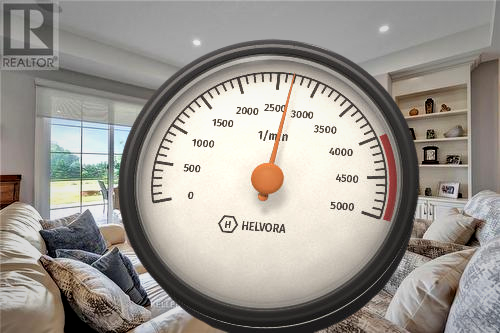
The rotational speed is 2700 rpm
